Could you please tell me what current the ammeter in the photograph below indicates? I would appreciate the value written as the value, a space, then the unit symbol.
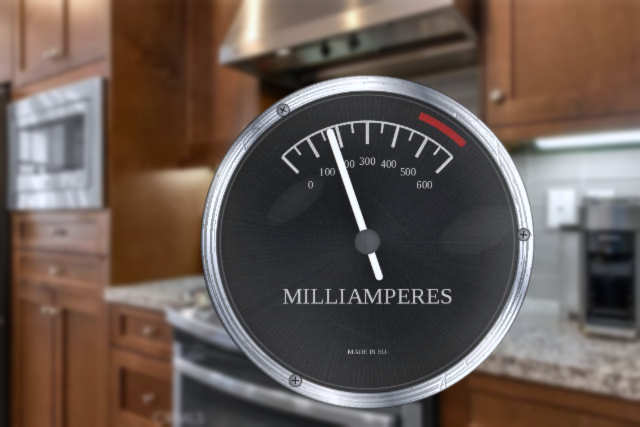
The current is 175 mA
